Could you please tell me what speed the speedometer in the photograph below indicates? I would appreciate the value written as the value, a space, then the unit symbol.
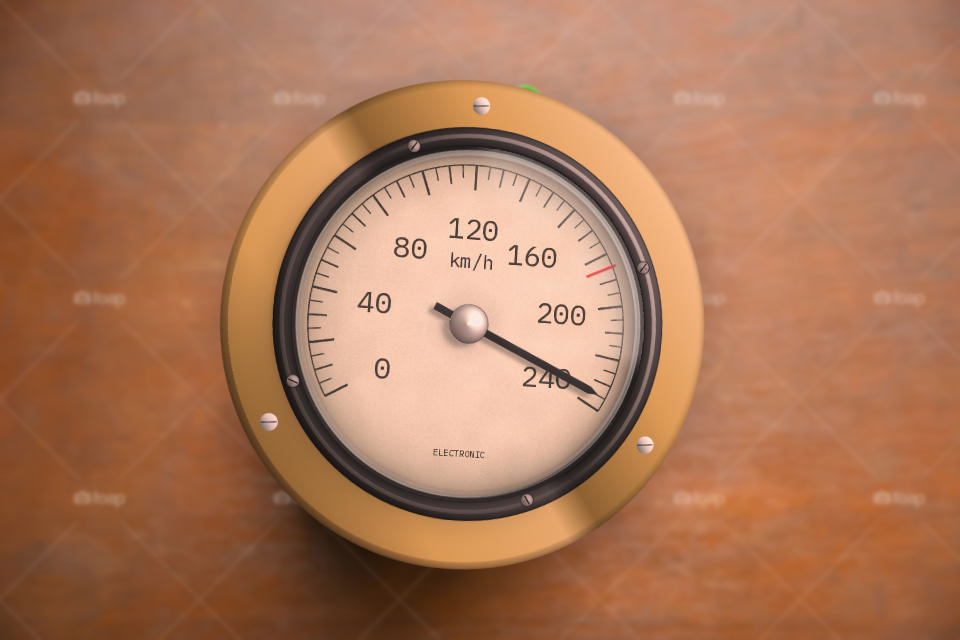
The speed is 235 km/h
